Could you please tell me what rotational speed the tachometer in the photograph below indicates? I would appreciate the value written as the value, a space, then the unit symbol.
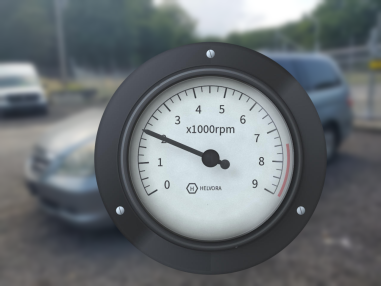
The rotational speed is 2000 rpm
